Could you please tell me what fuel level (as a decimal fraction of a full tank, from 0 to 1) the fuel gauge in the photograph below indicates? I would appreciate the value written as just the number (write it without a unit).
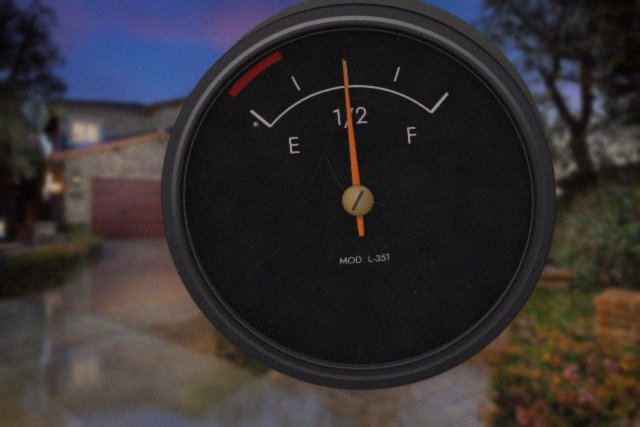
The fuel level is 0.5
